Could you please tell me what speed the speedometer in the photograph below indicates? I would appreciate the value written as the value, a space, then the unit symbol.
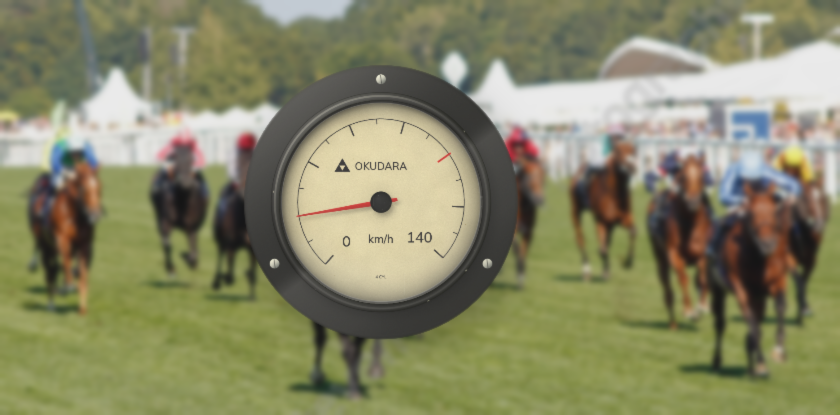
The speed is 20 km/h
